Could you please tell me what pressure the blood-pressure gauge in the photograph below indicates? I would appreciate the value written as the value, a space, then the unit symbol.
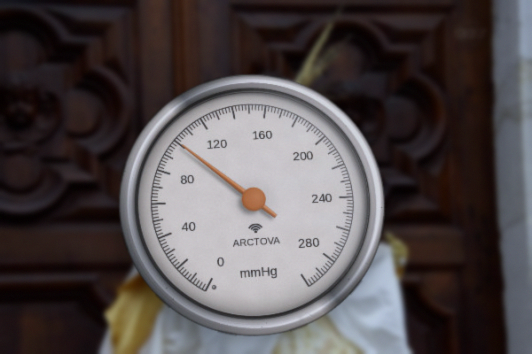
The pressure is 100 mmHg
